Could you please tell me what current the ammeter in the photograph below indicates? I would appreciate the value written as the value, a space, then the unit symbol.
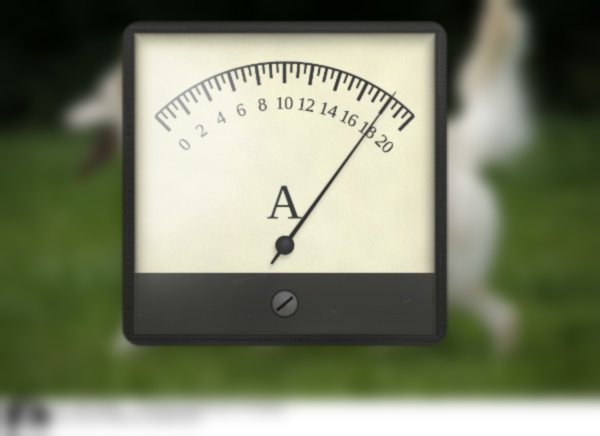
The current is 18 A
